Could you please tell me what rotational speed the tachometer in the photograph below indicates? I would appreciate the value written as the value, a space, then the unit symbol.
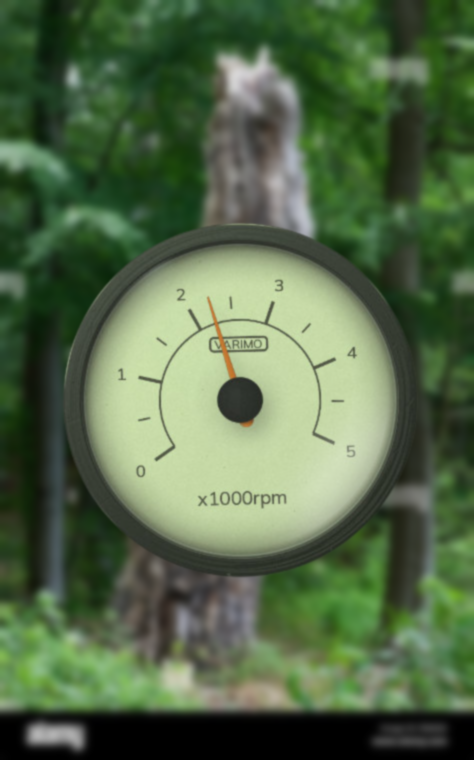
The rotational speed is 2250 rpm
